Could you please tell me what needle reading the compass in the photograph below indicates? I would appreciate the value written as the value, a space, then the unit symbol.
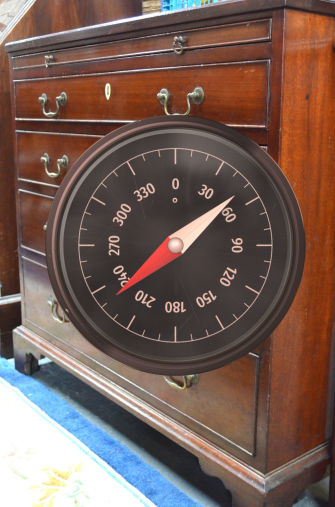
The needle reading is 230 °
